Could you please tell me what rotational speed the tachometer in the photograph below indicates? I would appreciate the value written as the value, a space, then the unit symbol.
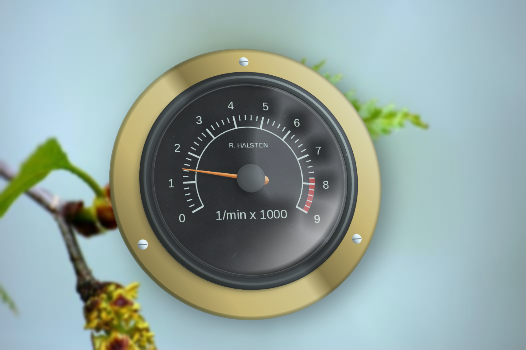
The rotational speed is 1400 rpm
